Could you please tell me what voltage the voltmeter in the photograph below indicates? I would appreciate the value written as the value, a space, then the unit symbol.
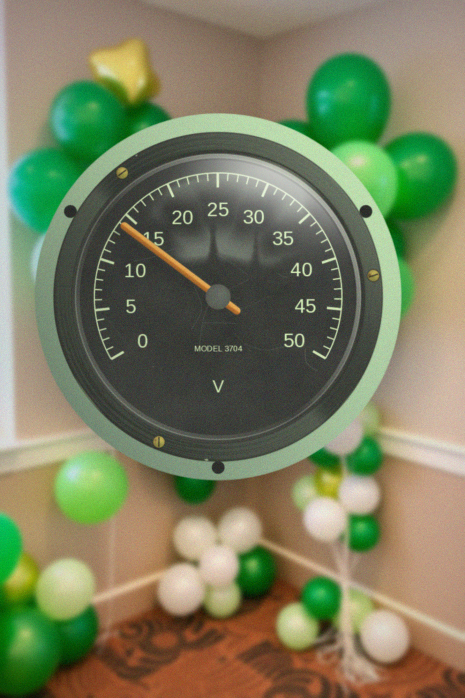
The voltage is 14 V
